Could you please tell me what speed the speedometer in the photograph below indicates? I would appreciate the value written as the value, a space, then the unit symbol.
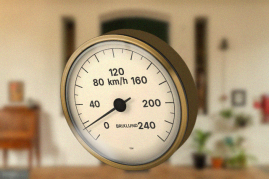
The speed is 15 km/h
